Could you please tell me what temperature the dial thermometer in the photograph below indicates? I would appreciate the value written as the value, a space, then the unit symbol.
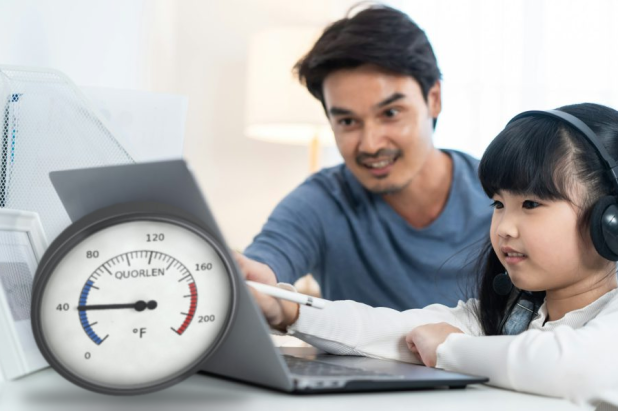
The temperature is 40 °F
